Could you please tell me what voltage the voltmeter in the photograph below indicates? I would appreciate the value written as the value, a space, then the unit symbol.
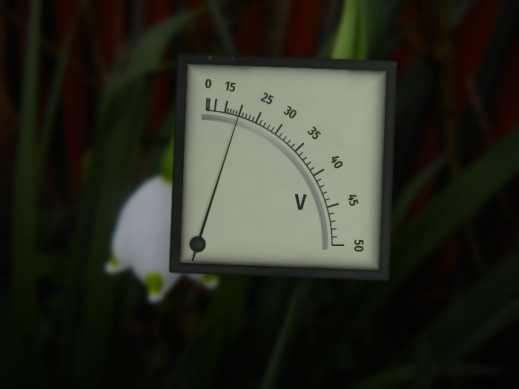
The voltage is 20 V
